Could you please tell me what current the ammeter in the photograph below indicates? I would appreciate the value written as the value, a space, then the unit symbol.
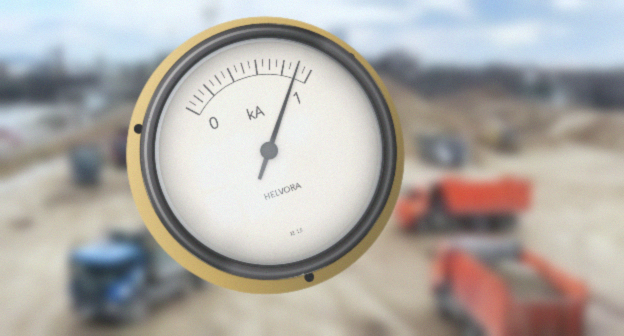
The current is 0.9 kA
